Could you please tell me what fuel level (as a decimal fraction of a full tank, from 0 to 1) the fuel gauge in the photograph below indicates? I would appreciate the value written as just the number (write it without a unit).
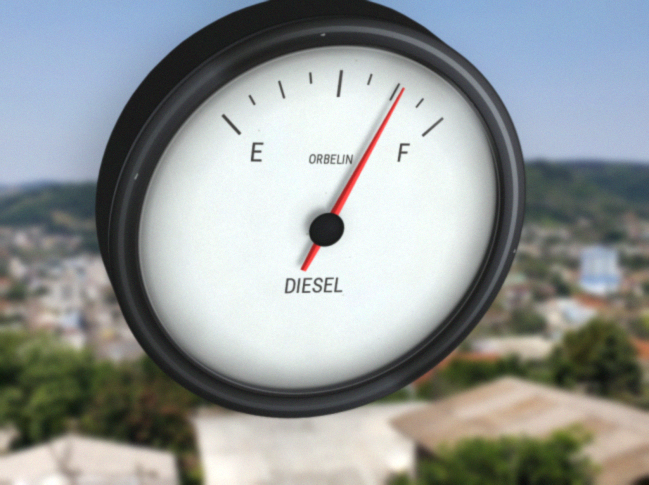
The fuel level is 0.75
